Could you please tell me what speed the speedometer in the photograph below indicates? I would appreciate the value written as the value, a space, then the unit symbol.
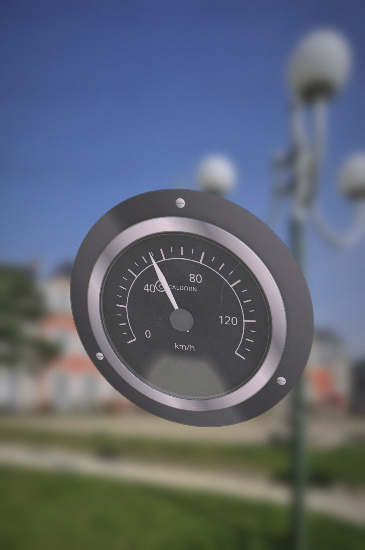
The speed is 55 km/h
